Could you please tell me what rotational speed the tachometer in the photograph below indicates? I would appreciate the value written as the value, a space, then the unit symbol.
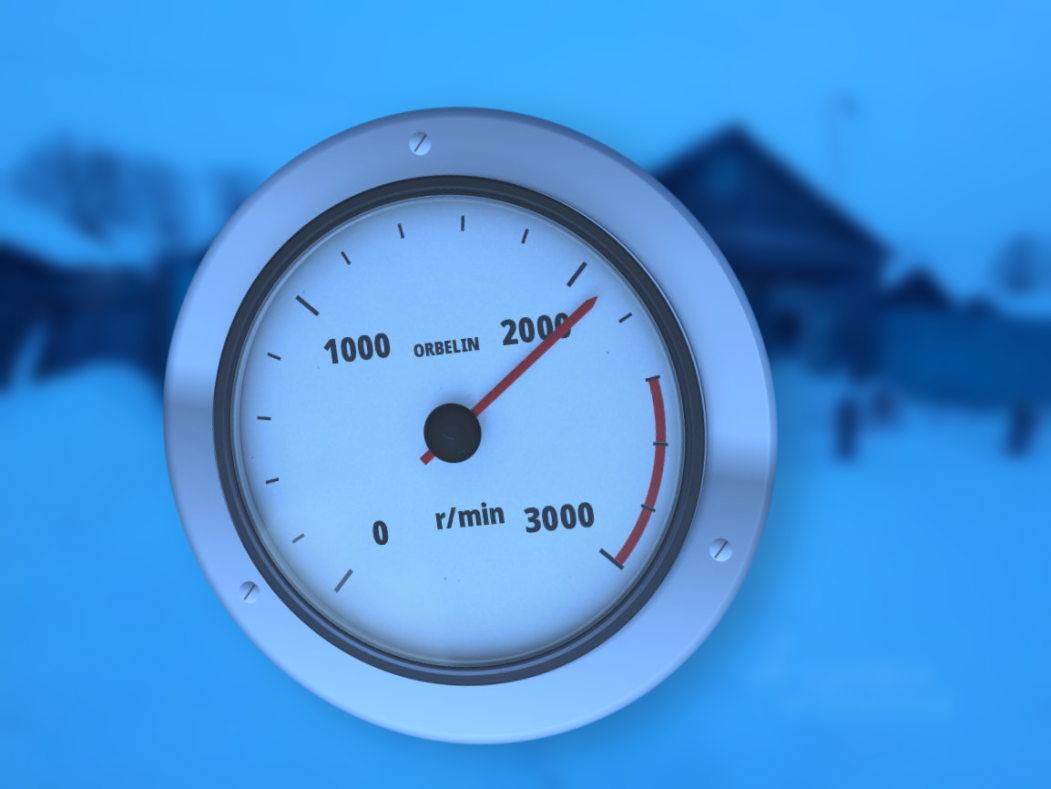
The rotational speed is 2100 rpm
